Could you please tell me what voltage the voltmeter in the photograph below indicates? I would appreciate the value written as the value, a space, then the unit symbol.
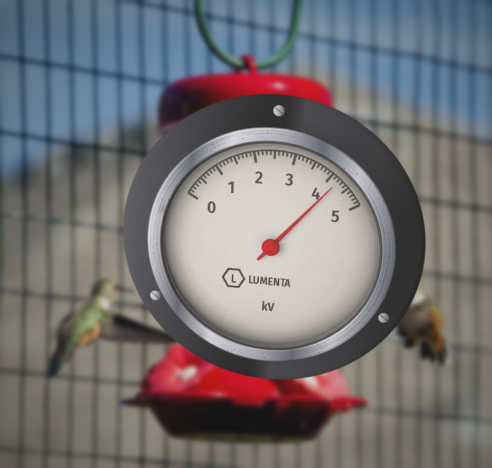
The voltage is 4.2 kV
